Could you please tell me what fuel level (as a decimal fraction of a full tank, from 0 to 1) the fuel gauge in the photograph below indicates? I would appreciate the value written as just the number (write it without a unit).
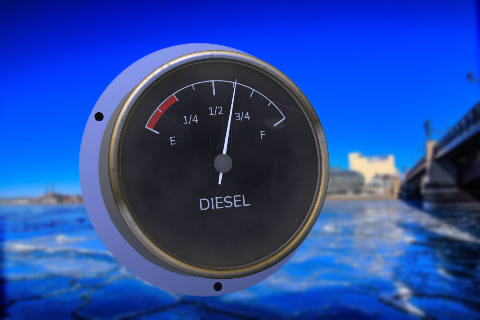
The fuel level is 0.625
